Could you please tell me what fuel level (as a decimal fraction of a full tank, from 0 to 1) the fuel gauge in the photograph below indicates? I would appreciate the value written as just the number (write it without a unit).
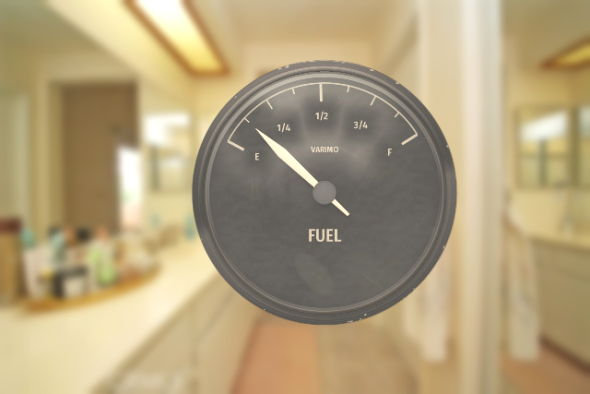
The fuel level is 0.125
